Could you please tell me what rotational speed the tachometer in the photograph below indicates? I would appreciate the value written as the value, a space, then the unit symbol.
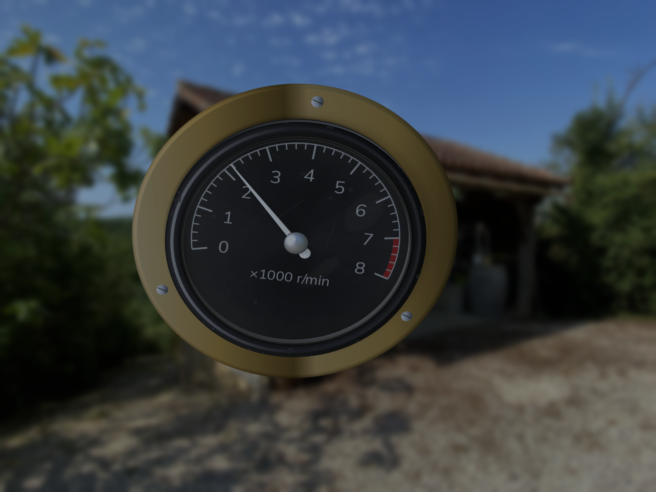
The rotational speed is 2200 rpm
